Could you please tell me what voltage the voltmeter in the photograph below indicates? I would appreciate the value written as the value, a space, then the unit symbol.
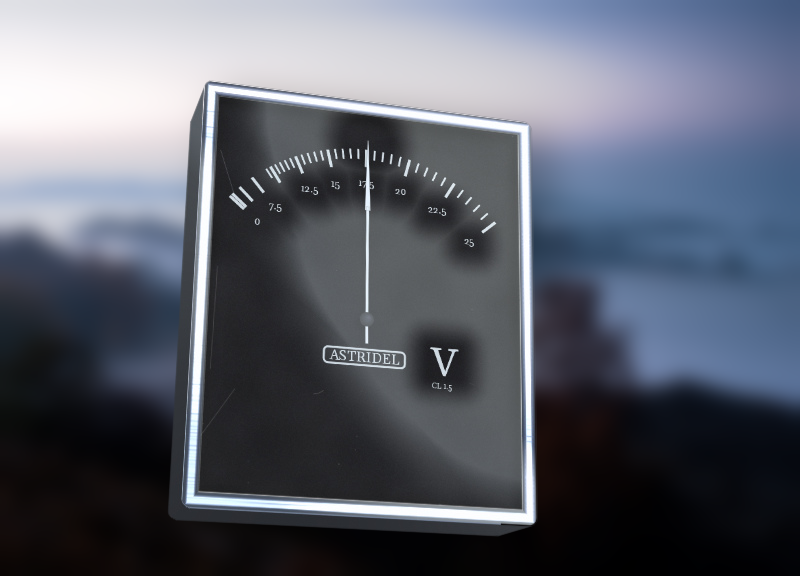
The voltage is 17.5 V
